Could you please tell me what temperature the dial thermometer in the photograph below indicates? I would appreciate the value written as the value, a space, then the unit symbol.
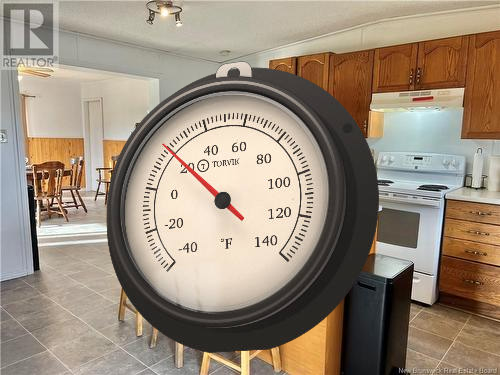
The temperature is 20 °F
